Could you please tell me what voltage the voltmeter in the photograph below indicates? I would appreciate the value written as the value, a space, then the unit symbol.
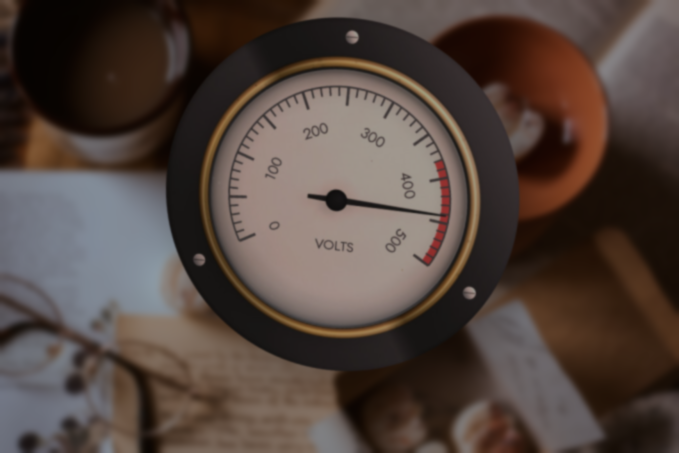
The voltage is 440 V
